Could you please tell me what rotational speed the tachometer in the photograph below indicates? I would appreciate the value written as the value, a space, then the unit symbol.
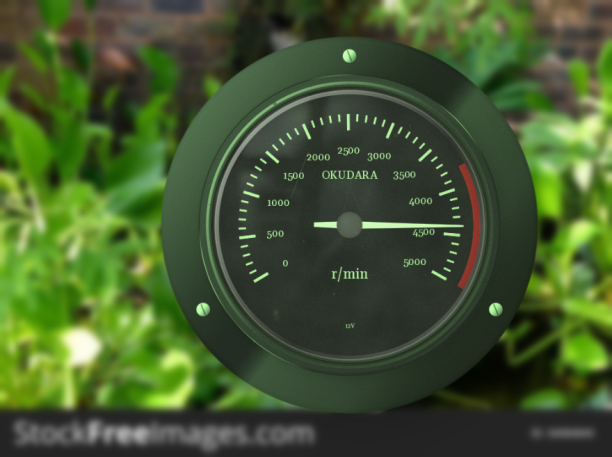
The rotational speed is 4400 rpm
